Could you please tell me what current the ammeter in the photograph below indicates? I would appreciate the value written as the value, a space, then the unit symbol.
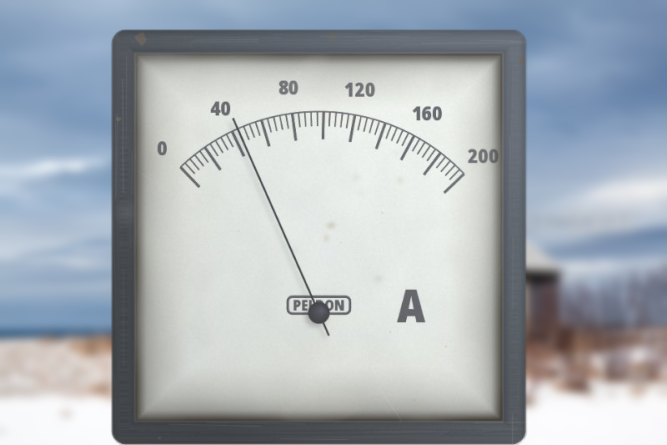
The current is 44 A
